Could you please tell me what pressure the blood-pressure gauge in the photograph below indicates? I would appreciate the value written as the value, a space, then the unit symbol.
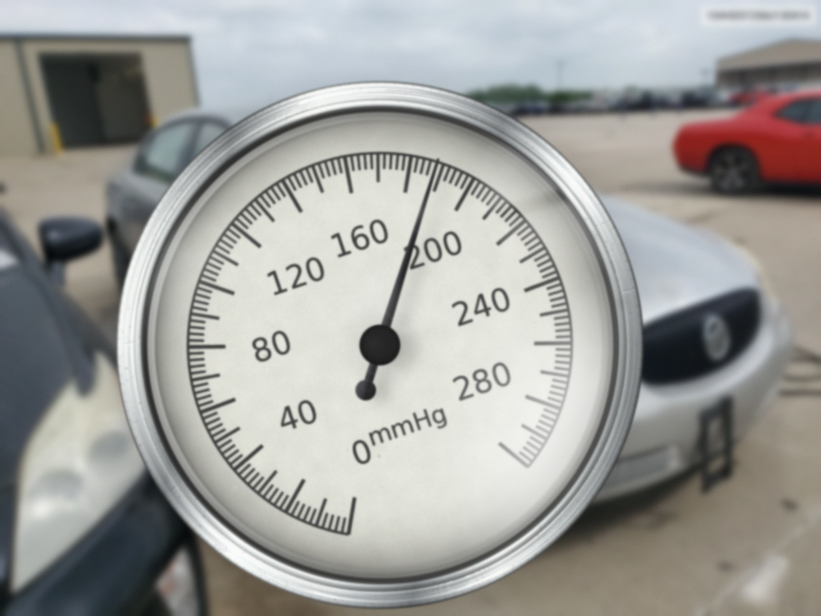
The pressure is 188 mmHg
